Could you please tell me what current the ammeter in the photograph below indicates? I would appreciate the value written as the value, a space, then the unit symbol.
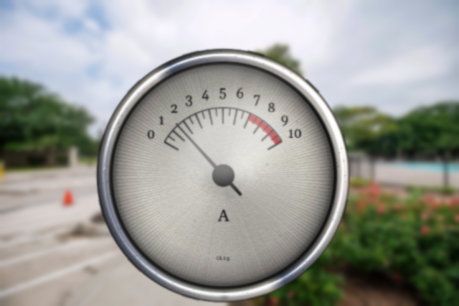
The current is 1.5 A
